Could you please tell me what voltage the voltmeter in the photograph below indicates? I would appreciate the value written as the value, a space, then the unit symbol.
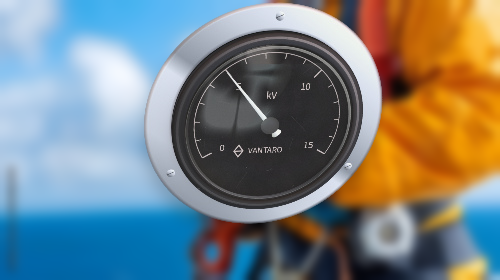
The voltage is 5 kV
